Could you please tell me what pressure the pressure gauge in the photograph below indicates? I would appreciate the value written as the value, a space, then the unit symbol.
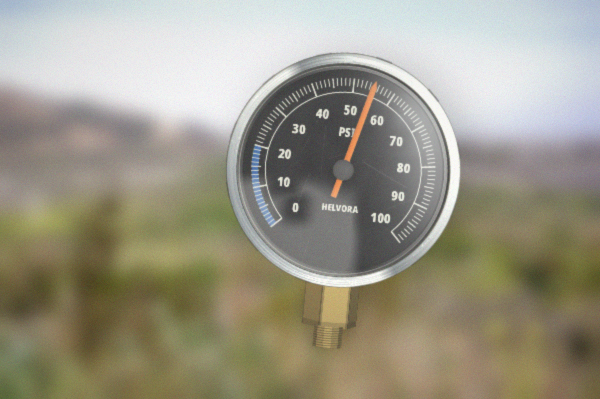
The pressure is 55 psi
